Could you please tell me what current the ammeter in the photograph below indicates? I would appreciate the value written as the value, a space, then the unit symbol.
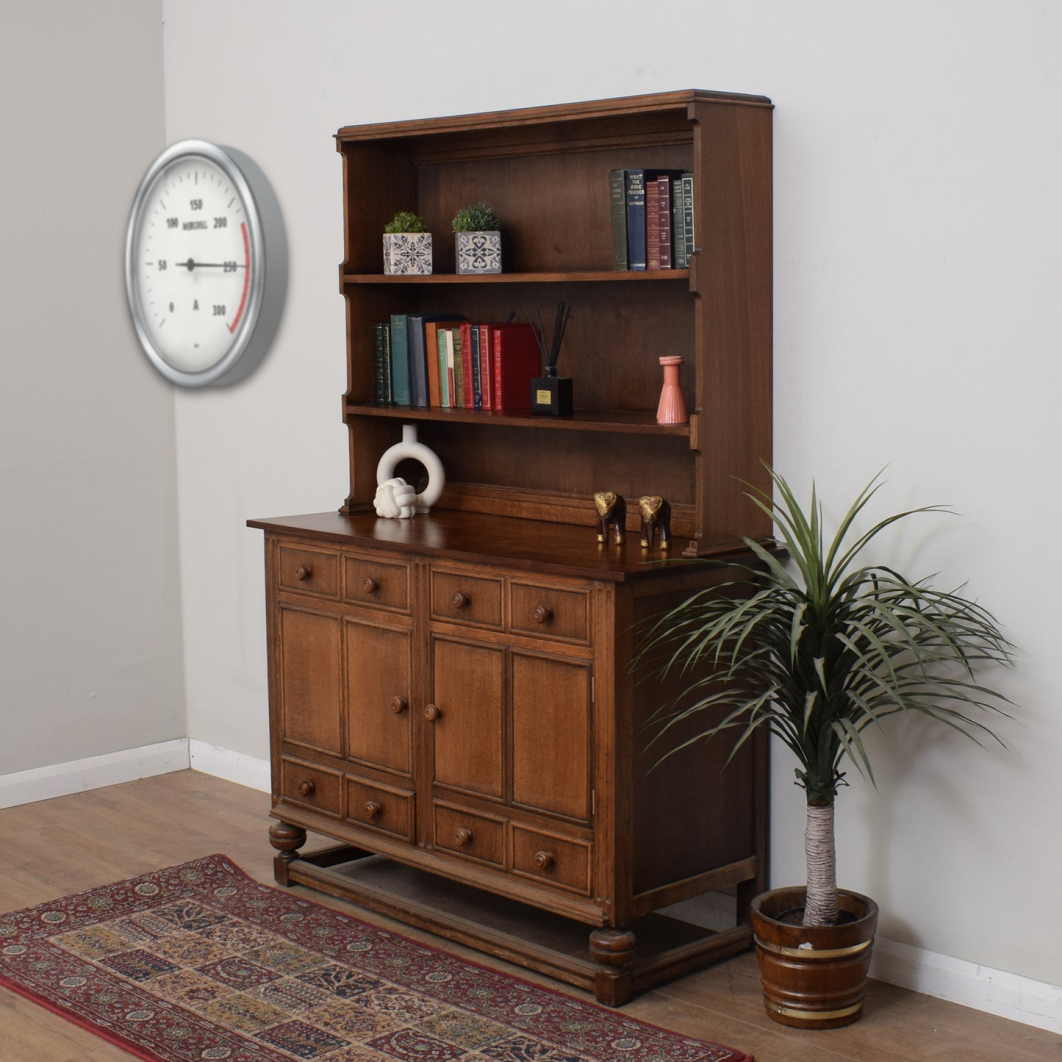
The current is 250 A
